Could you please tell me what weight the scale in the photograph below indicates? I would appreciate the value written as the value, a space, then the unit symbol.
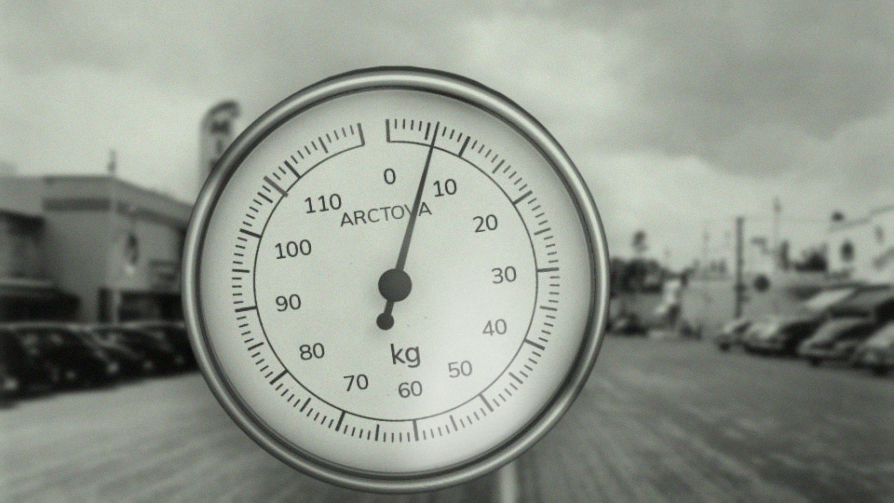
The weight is 6 kg
